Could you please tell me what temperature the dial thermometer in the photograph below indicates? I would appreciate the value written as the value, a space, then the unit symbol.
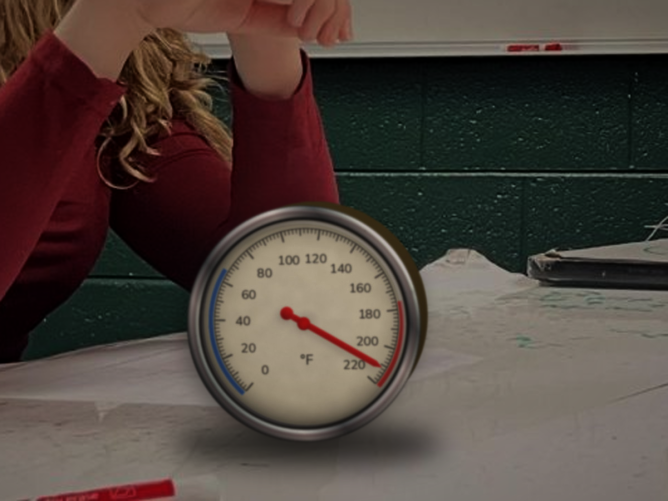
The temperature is 210 °F
